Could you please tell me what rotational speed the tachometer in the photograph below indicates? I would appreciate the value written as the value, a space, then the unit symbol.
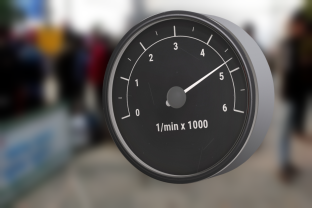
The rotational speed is 4750 rpm
